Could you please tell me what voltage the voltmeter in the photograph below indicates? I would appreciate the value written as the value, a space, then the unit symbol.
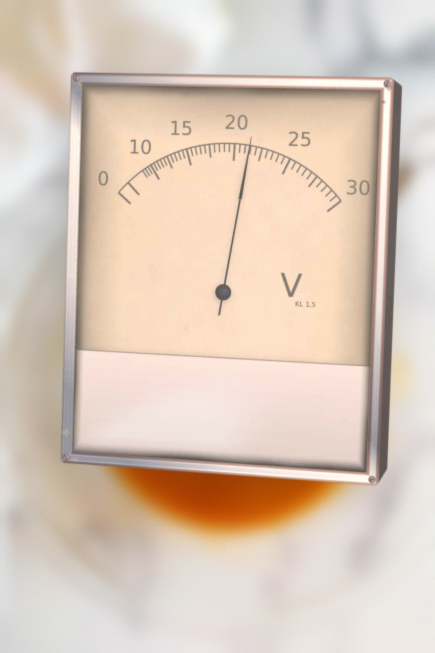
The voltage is 21.5 V
